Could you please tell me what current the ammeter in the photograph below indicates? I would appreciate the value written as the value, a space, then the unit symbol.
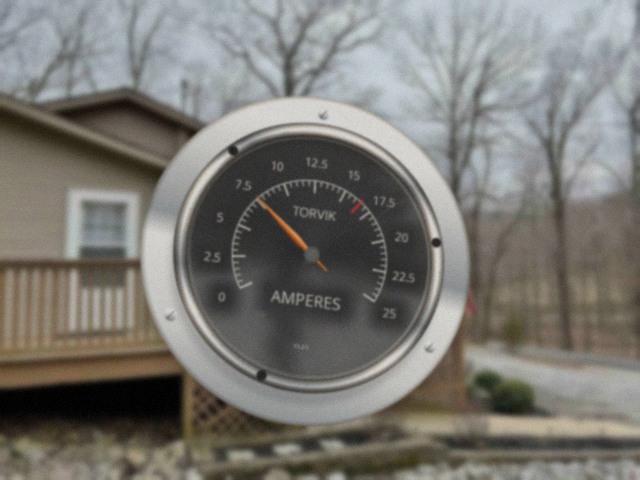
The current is 7.5 A
